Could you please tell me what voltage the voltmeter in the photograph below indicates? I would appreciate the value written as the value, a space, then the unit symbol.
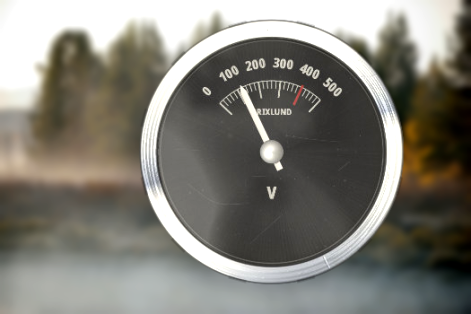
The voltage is 120 V
